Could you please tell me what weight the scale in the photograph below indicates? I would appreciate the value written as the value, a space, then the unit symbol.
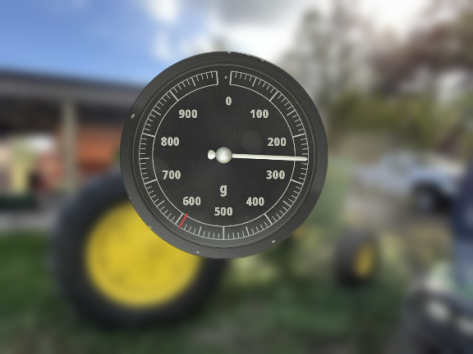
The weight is 250 g
